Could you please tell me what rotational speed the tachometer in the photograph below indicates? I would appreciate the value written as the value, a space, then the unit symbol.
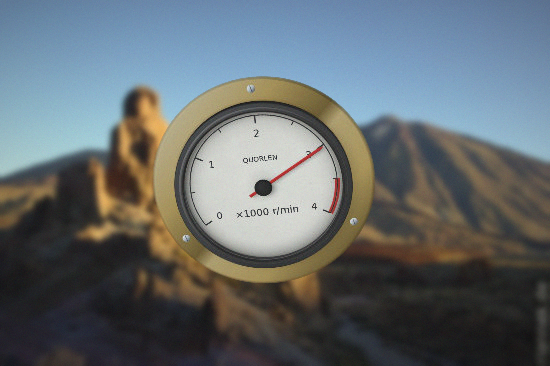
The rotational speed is 3000 rpm
